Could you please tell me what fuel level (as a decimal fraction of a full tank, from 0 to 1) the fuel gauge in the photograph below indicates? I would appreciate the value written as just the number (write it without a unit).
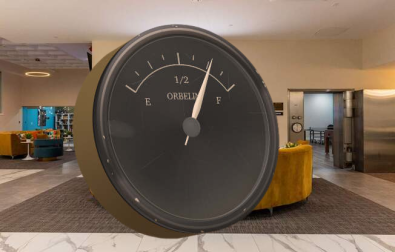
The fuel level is 0.75
